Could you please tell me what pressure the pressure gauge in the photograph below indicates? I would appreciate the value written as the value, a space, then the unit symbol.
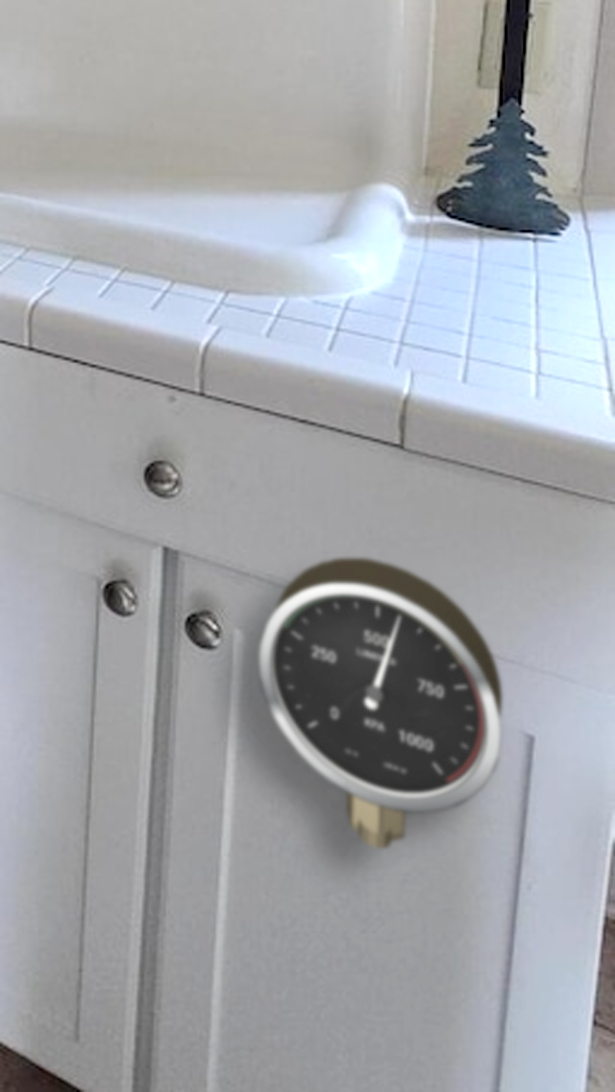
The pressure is 550 kPa
